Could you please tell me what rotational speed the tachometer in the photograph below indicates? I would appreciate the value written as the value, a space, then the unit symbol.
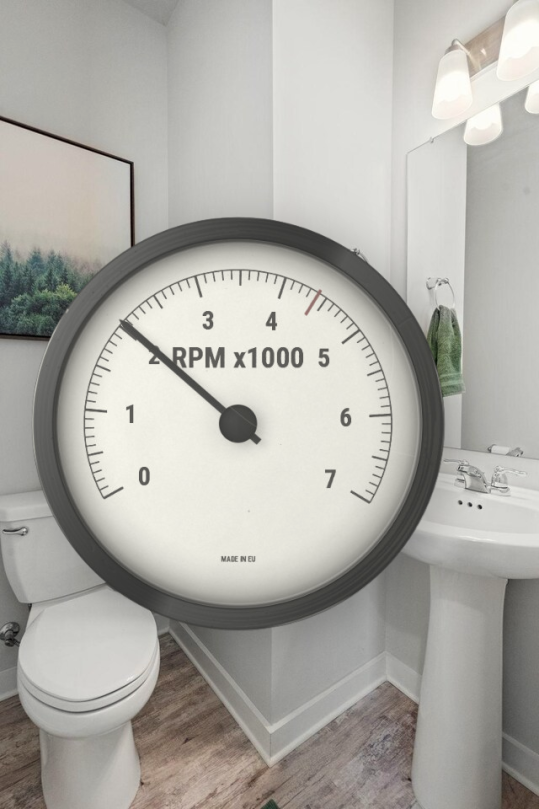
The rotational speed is 2050 rpm
